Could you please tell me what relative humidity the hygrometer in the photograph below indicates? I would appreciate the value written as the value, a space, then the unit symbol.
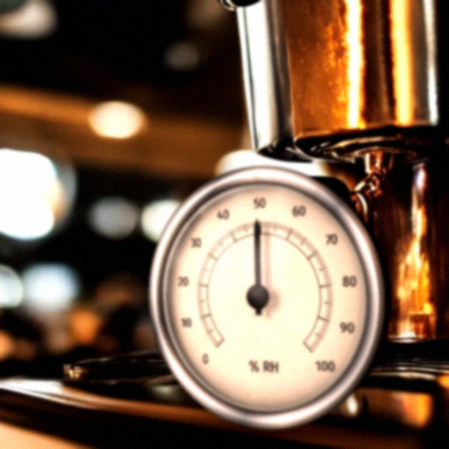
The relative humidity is 50 %
